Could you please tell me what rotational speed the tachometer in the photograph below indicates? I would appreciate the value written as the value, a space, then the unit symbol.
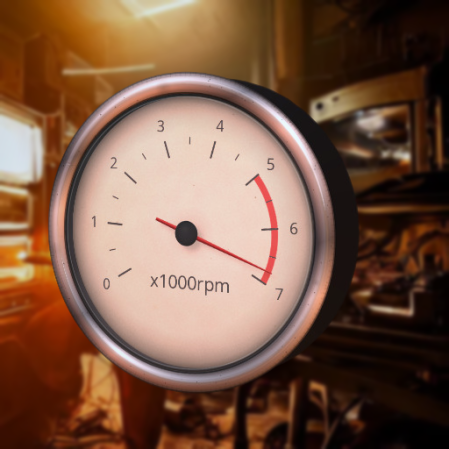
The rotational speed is 6750 rpm
